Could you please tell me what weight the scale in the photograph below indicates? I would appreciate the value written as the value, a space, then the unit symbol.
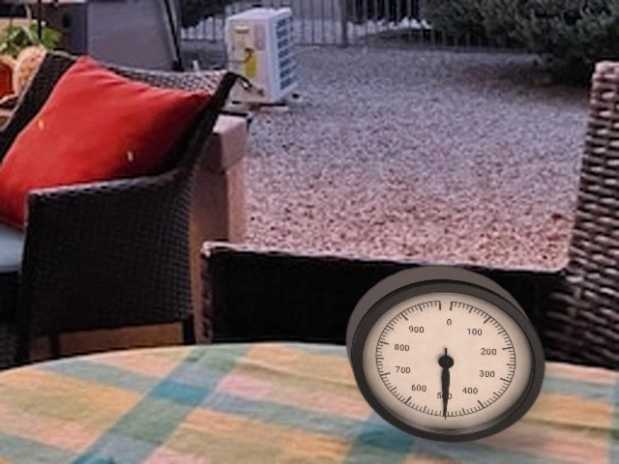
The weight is 500 g
